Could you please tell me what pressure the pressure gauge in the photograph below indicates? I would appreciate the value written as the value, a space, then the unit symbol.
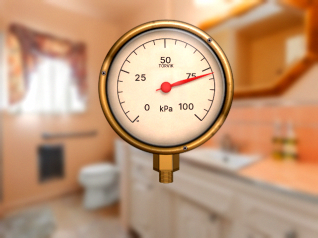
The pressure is 77.5 kPa
